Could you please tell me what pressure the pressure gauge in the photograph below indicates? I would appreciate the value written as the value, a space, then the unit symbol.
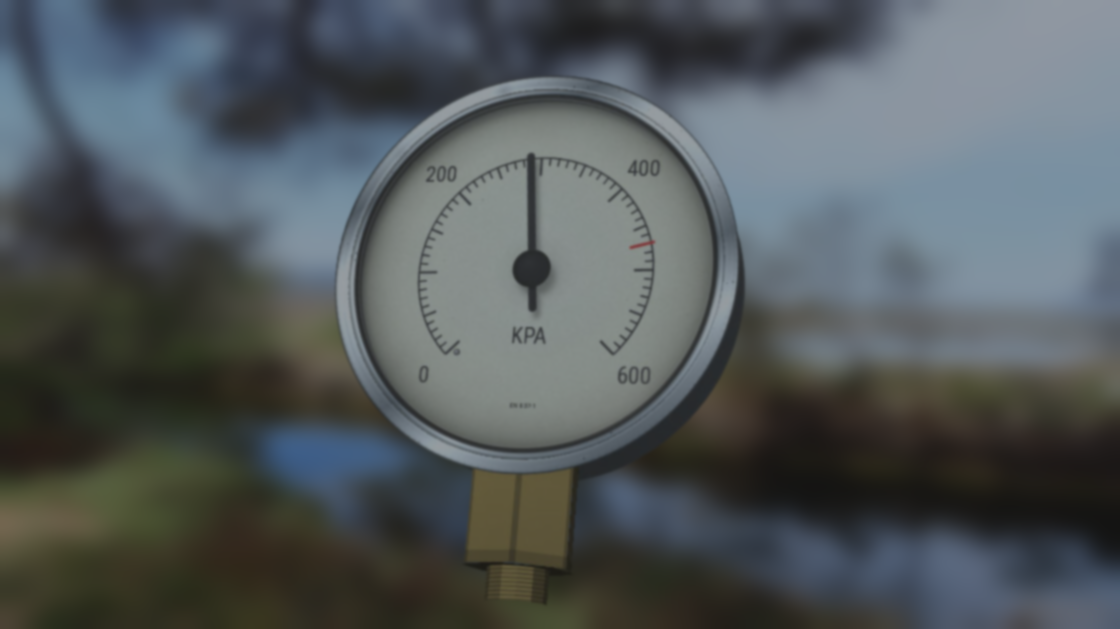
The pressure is 290 kPa
